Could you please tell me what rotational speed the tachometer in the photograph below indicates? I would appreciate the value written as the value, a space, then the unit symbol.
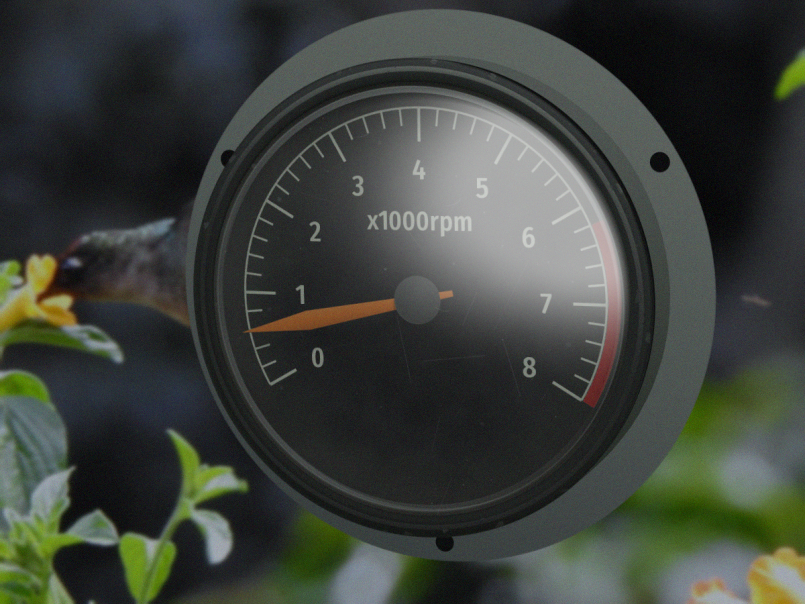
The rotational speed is 600 rpm
